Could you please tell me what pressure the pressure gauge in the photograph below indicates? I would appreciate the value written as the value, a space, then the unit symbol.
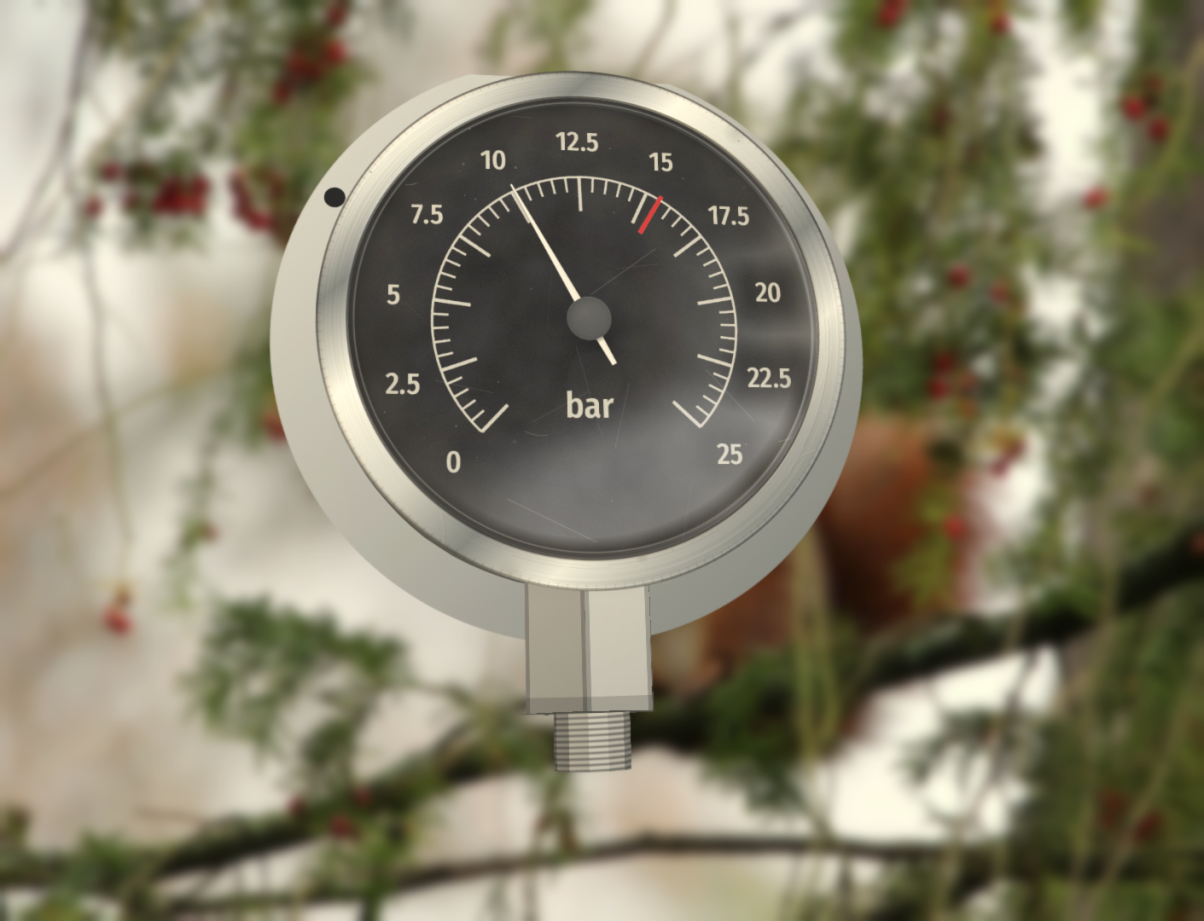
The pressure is 10 bar
